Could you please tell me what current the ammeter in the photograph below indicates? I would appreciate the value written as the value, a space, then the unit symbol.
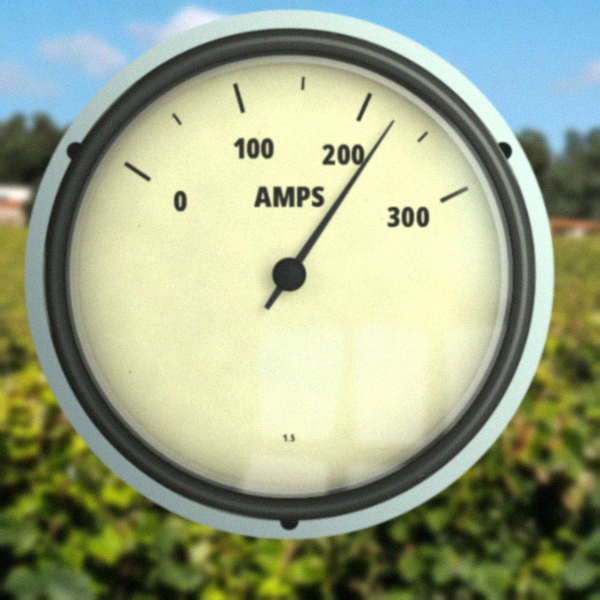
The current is 225 A
